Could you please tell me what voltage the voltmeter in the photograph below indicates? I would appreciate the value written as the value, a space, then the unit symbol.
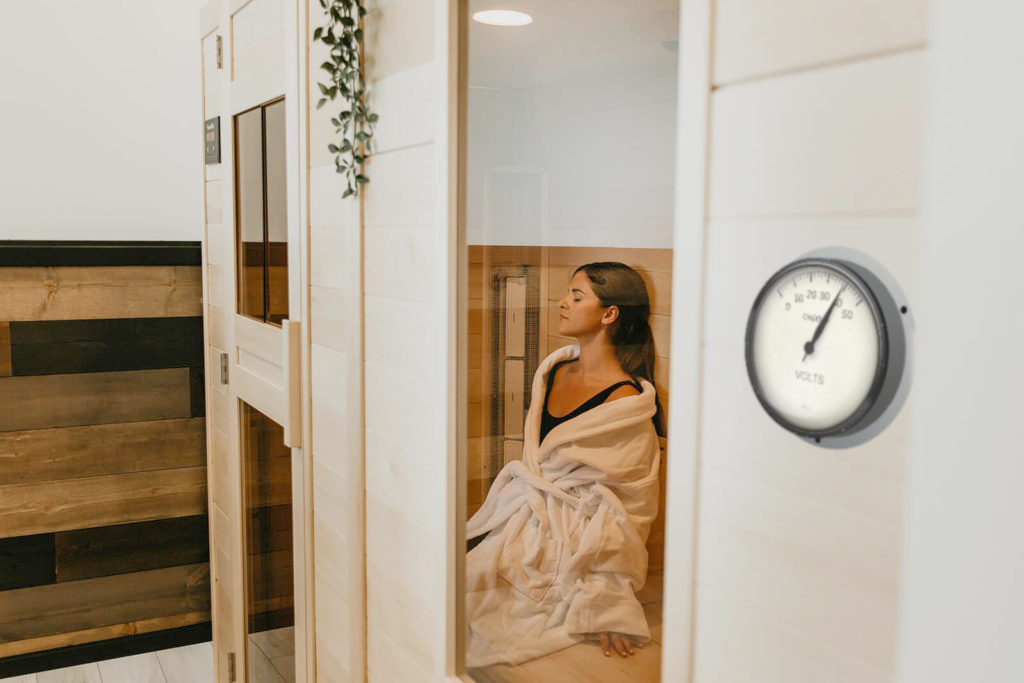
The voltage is 40 V
